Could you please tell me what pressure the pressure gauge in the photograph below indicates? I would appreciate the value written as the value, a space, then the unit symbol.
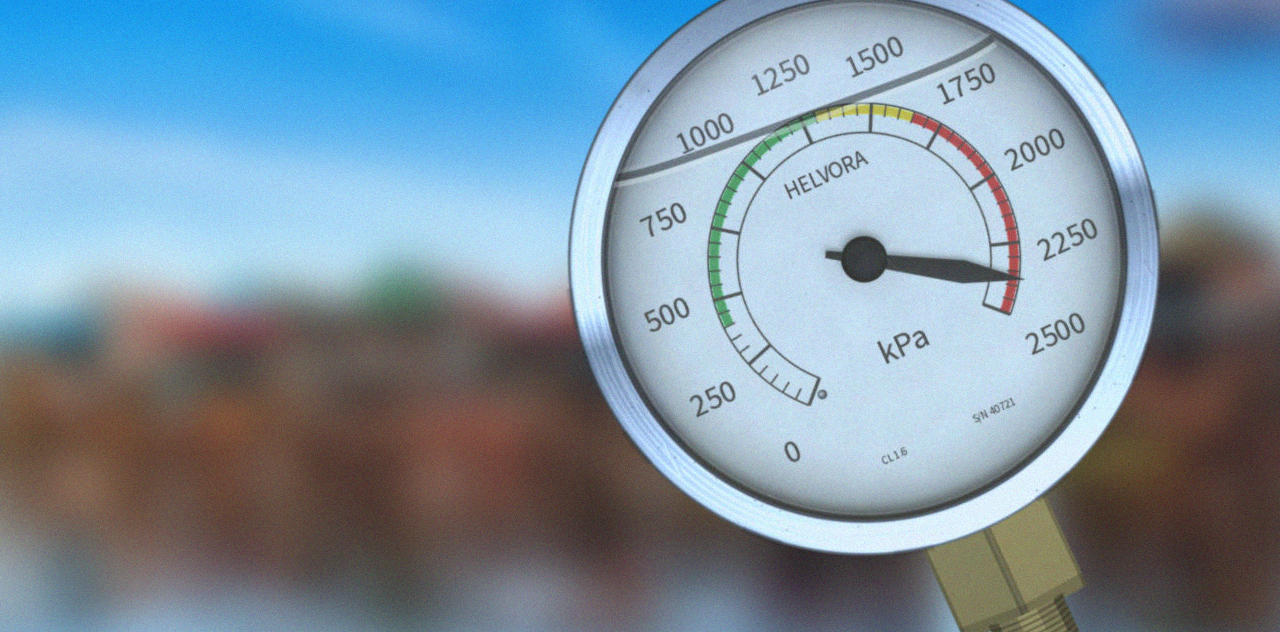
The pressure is 2375 kPa
